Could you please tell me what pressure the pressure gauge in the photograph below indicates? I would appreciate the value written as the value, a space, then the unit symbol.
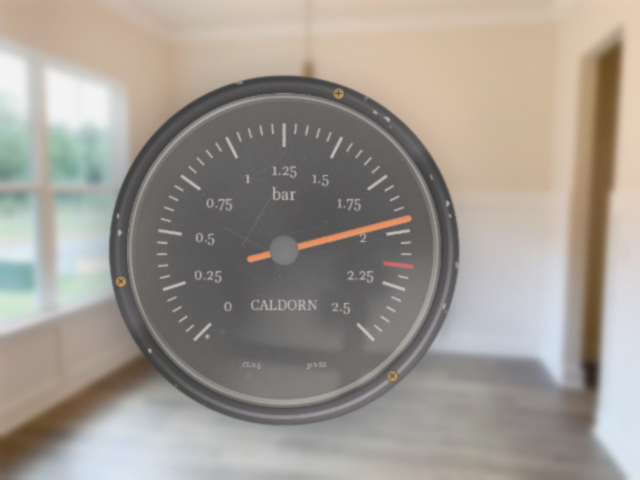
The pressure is 1.95 bar
